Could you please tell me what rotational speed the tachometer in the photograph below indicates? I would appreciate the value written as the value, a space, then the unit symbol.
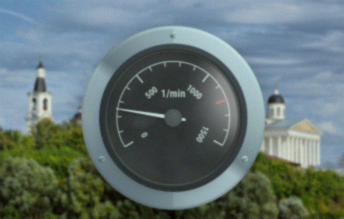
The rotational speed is 250 rpm
